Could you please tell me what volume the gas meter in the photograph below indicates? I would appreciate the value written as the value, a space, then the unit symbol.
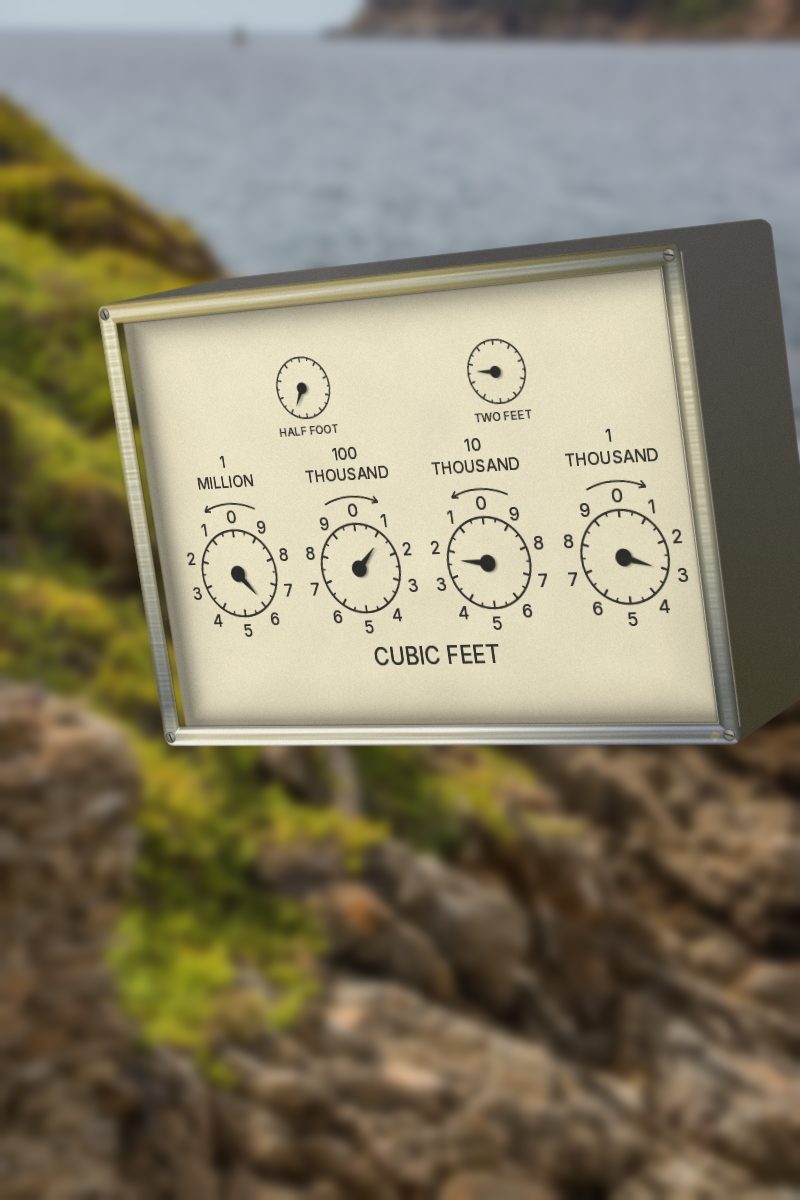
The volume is 612300 ft³
